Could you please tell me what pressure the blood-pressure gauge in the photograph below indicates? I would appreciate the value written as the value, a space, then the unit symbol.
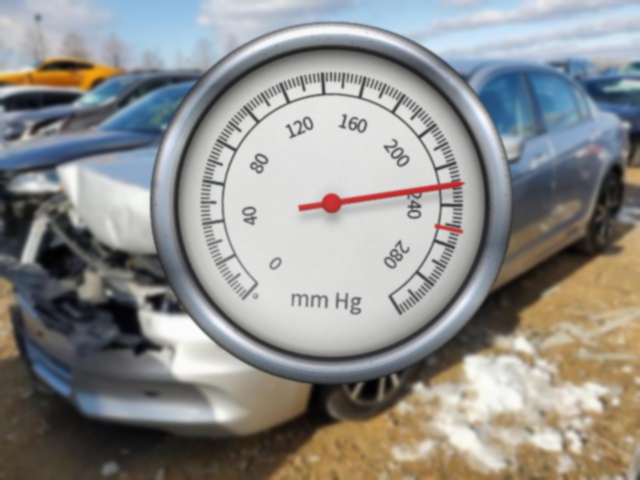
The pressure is 230 mmHg
